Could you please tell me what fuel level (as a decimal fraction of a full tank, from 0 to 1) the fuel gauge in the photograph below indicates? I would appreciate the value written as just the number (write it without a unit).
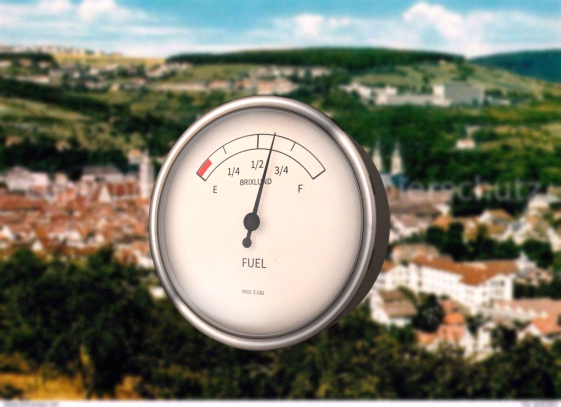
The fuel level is 0.625
